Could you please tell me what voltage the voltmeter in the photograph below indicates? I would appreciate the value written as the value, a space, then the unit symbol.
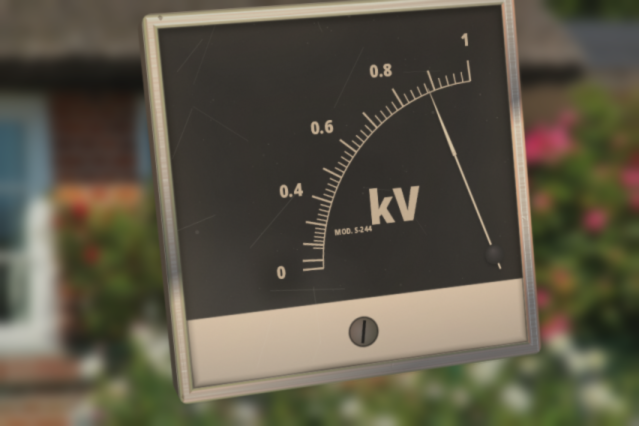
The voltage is 0.88 kV
